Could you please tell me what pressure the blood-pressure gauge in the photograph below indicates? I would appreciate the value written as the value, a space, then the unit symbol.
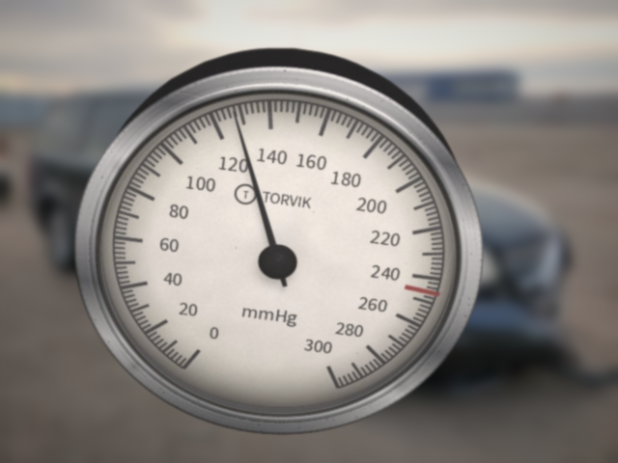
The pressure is 128 mmHg
